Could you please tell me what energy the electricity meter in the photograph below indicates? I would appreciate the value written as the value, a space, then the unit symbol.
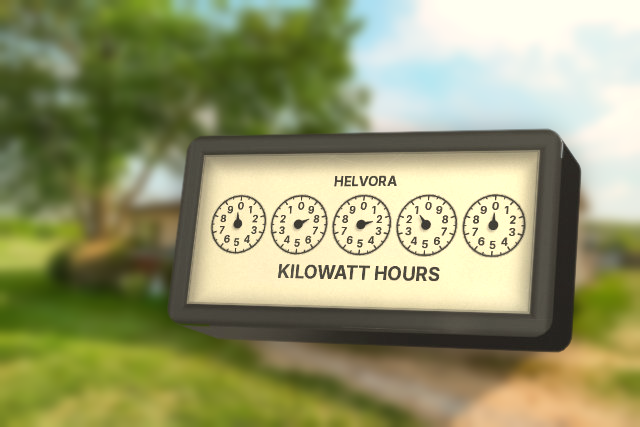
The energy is 98210 kWh
